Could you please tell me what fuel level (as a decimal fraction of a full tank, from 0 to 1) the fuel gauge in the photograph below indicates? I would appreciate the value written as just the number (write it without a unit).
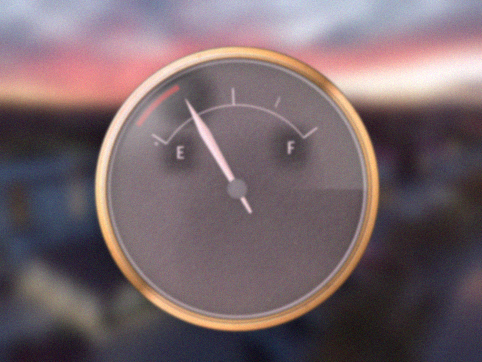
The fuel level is 0.25
